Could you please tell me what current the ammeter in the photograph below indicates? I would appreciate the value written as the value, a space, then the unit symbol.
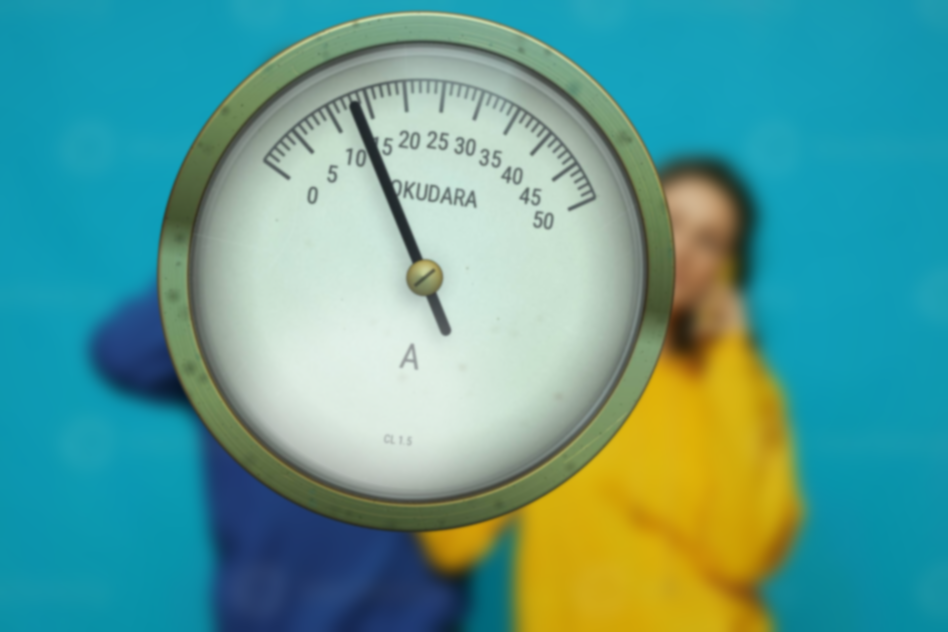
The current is 13 A
